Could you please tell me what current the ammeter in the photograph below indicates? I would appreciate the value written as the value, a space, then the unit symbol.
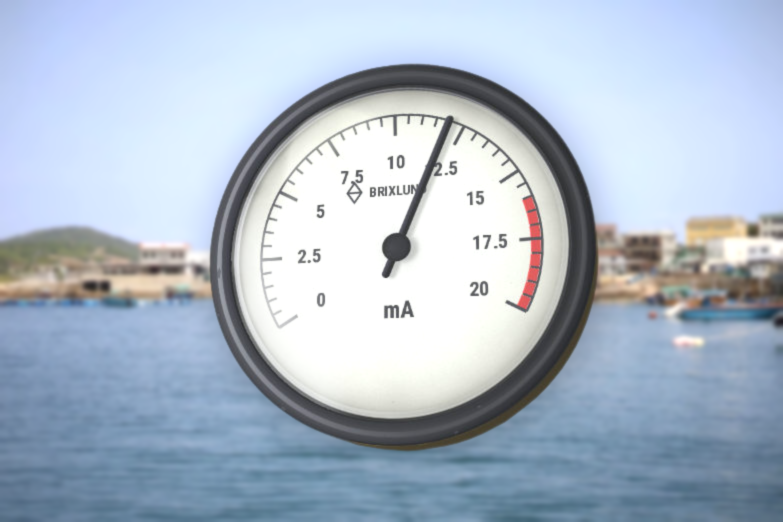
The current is 12 mA
